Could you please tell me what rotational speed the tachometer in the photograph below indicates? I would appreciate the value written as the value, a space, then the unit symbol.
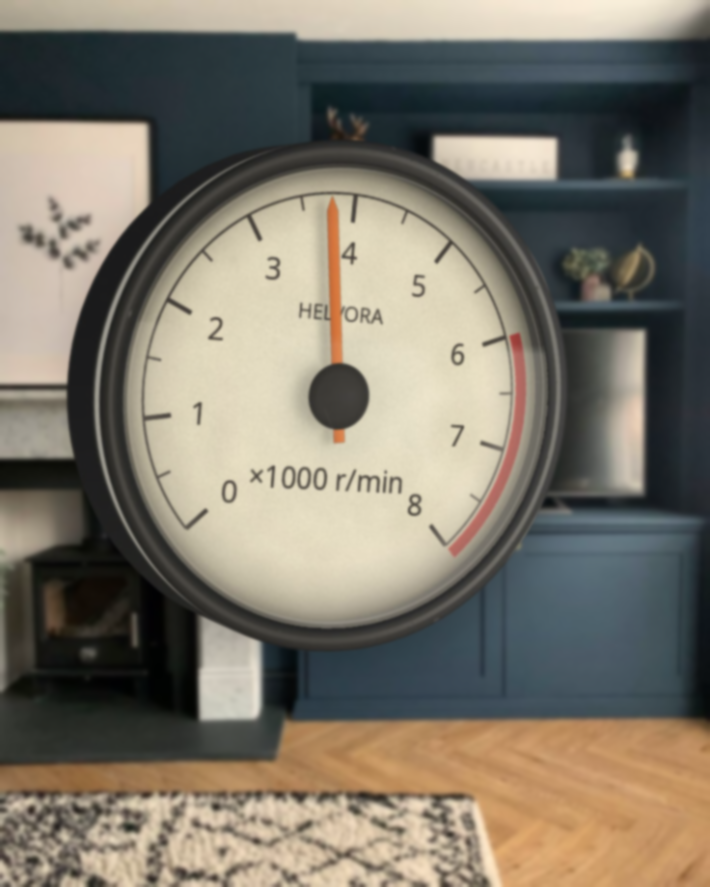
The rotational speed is 3750 rpm
